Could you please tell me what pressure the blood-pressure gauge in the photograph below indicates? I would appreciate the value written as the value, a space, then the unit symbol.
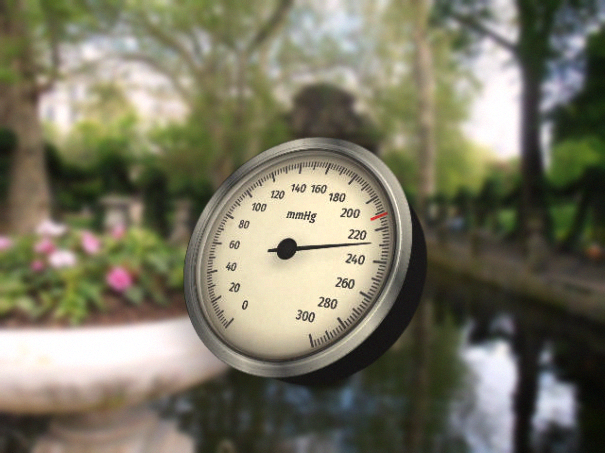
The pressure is 230 mmHg
